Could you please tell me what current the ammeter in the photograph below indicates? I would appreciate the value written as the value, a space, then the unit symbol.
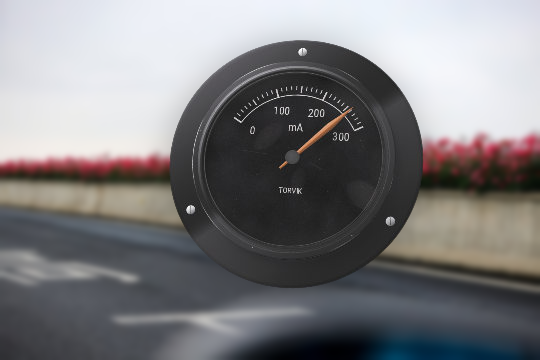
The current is 260 mA
